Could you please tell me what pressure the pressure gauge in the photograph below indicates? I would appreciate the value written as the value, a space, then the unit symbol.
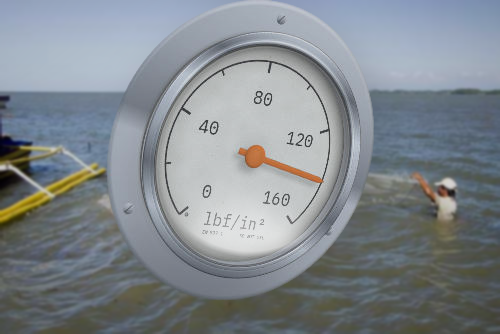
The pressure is 140 psi
